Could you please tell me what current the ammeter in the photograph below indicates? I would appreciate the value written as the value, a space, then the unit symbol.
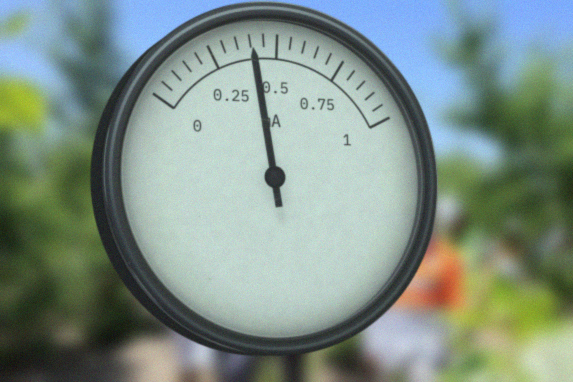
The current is 0.4 mA
